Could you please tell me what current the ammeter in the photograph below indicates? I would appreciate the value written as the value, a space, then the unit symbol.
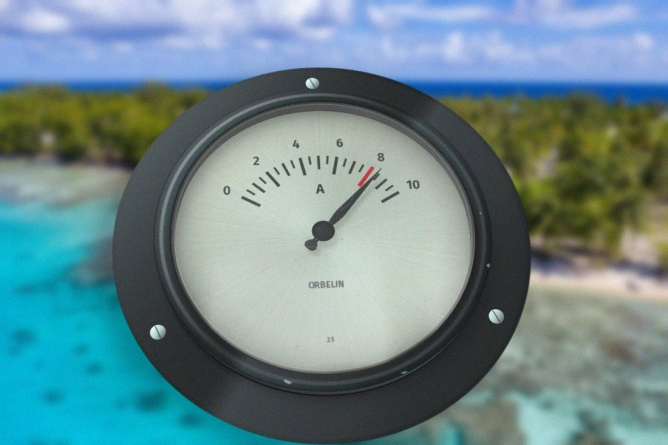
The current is 8.5 A
